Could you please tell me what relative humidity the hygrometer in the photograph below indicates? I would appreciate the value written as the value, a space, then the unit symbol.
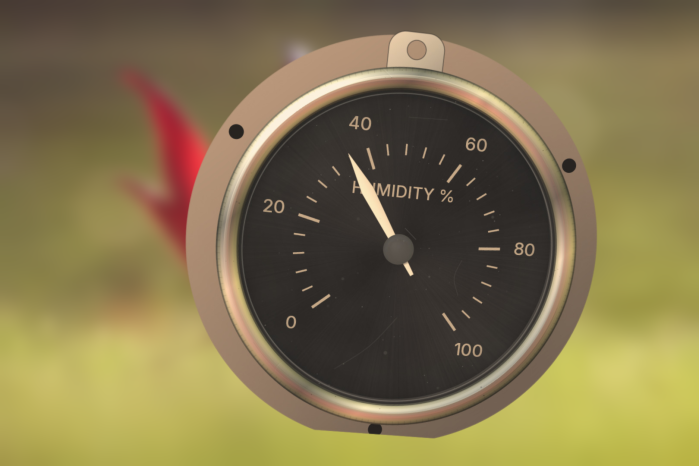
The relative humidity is 36 %
